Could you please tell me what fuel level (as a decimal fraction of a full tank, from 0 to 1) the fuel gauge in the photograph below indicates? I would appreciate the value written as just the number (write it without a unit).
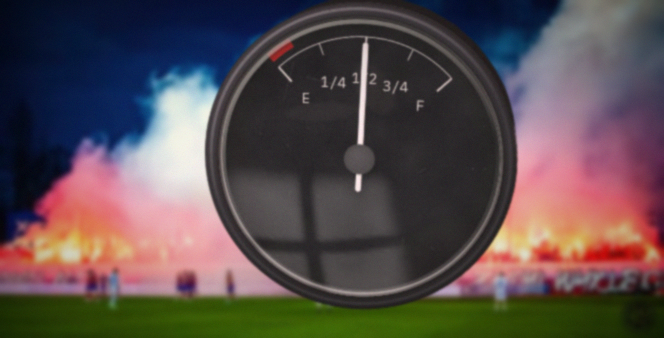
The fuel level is 0.5
